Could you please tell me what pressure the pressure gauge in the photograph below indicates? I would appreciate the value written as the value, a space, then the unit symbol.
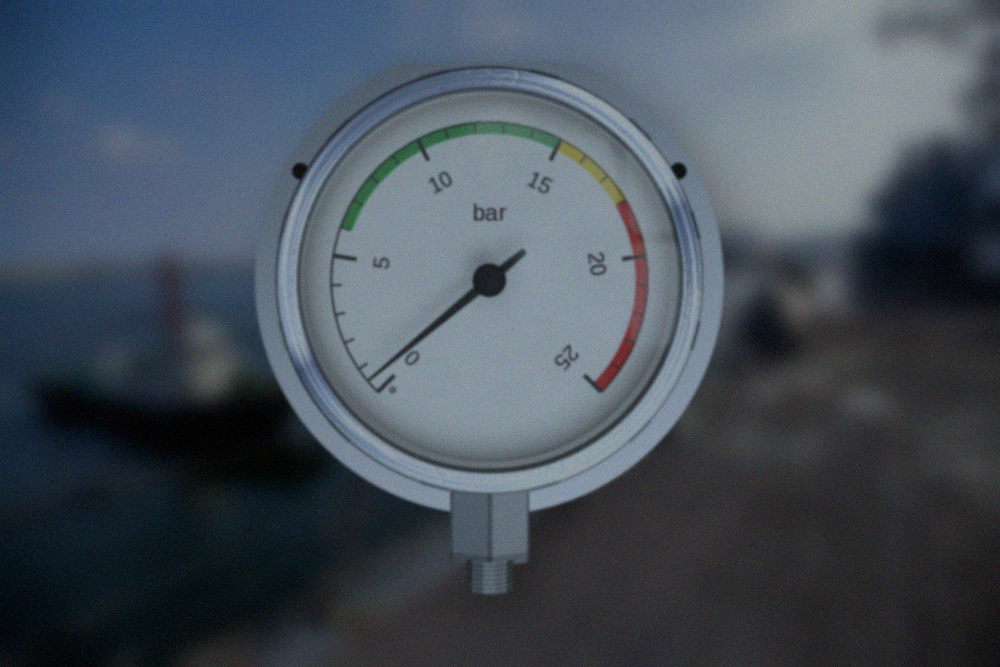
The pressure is 0.5 bar
